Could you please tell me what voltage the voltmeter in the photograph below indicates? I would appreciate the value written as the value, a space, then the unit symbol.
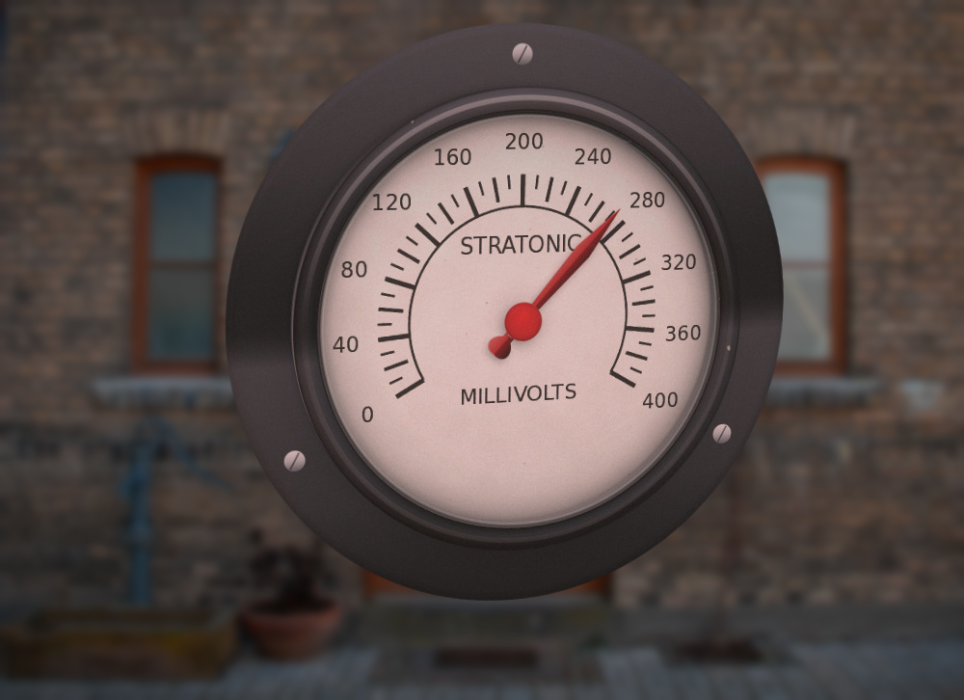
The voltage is 270 mV
